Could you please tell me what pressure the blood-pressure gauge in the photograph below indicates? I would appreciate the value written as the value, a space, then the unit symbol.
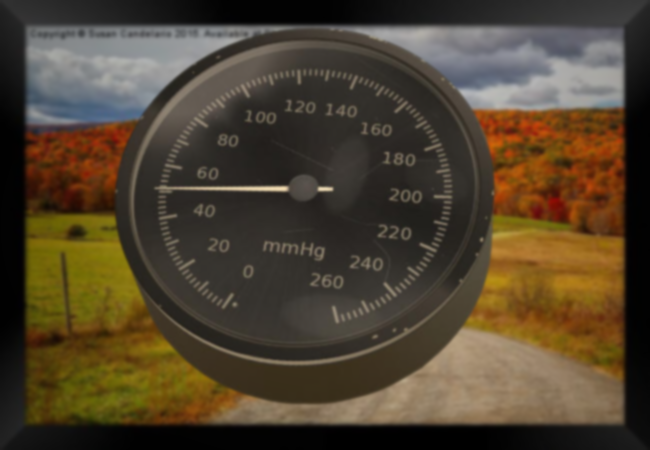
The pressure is 50 mmHg
